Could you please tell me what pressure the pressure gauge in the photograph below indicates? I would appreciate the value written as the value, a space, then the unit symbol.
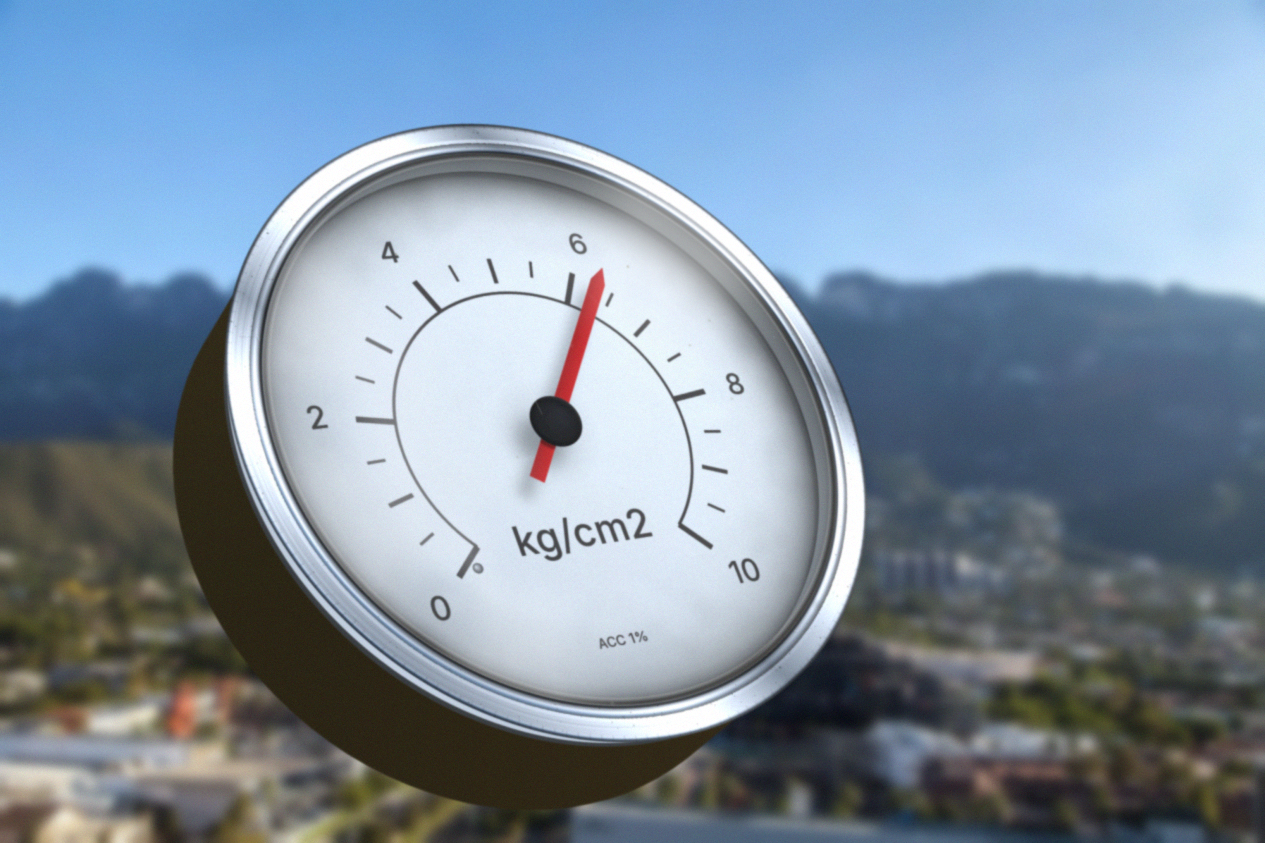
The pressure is 6.25 kg/cm²
